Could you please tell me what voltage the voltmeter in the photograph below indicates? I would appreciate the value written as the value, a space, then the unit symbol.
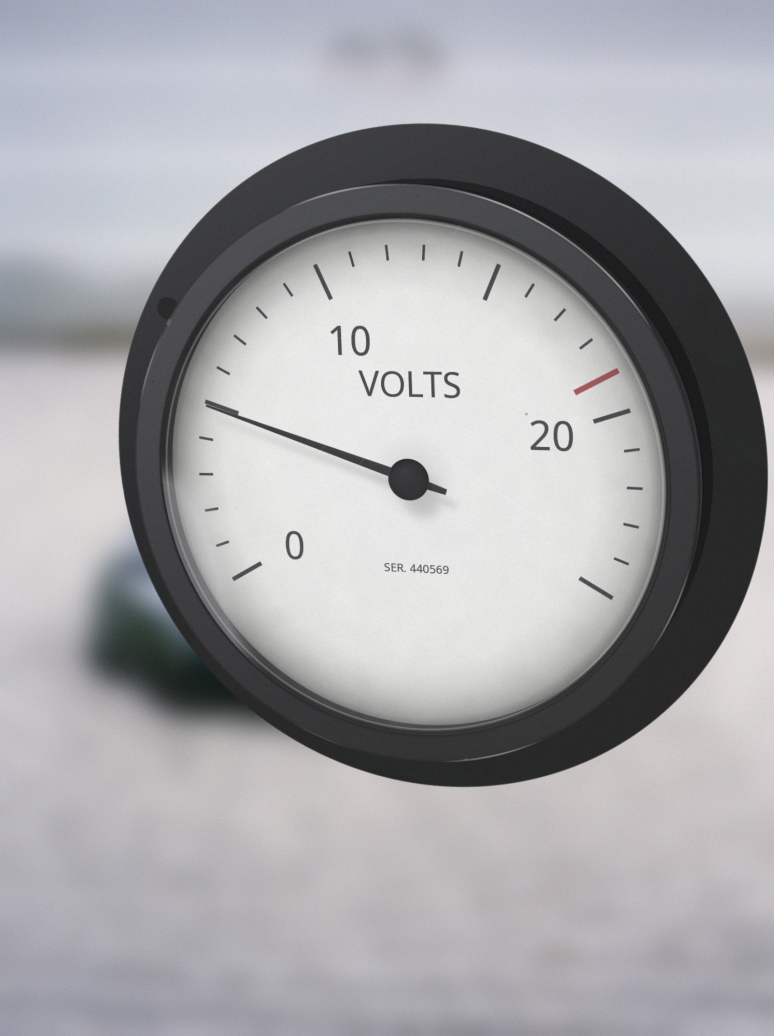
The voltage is 5 V
